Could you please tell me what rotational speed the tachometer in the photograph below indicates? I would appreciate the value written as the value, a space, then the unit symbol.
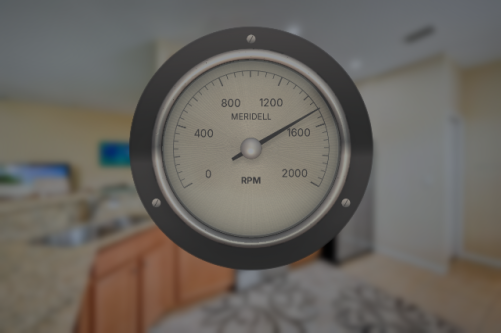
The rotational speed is 1500 rpm
